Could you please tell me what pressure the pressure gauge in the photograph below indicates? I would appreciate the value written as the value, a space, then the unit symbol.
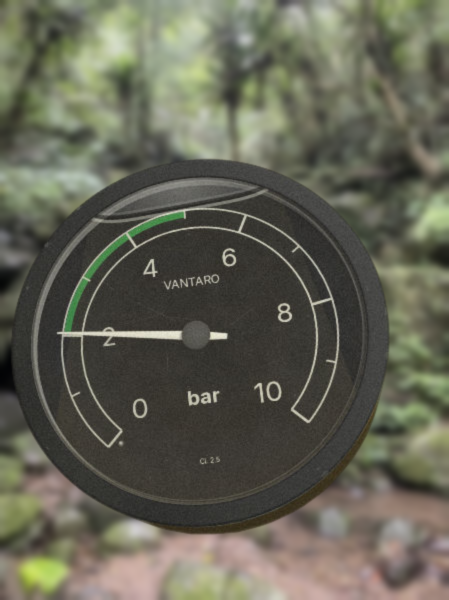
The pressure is 2 bar
